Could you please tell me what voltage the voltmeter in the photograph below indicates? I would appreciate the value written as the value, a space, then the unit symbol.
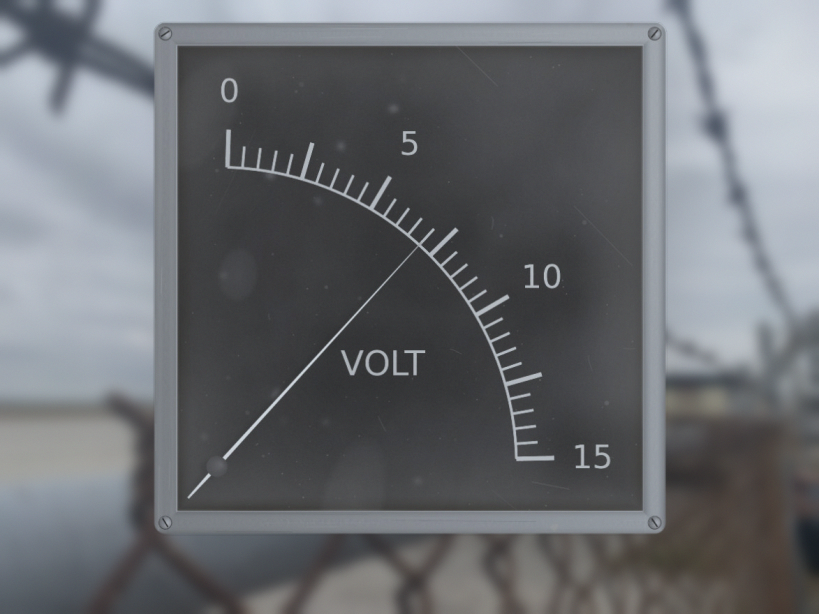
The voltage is 7 V
